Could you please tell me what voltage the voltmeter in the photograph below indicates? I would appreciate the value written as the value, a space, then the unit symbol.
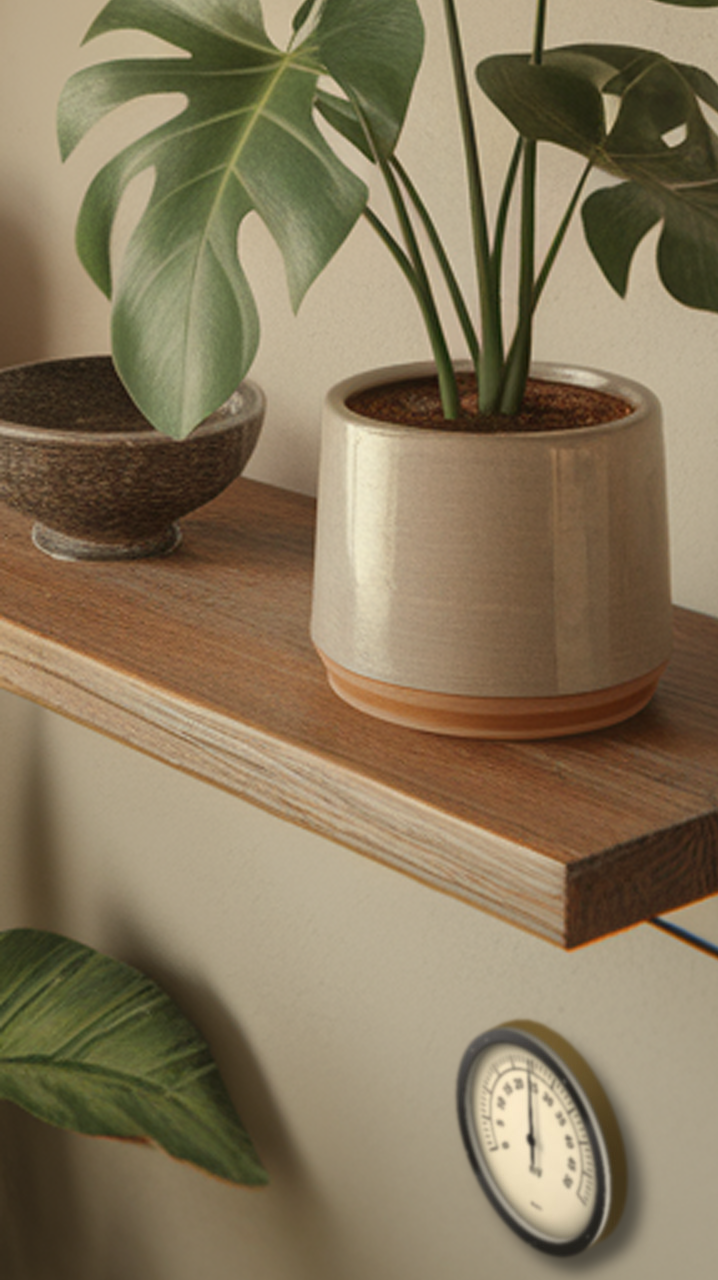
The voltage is 25 mV
